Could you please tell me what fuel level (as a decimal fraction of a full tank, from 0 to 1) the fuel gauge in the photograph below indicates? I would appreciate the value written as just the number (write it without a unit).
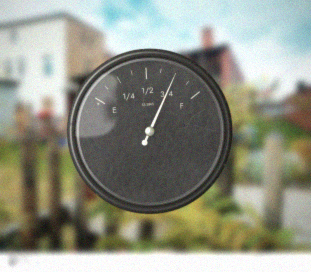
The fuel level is 0.75
